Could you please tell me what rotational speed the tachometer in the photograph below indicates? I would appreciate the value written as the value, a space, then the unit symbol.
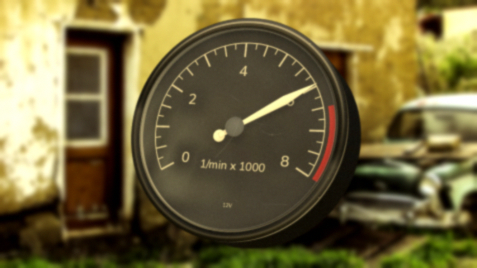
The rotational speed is 6000 rpm
